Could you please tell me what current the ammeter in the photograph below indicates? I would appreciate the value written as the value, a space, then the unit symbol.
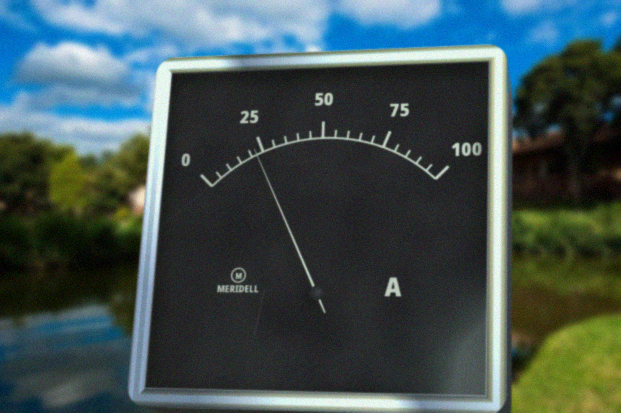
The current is 22.5 A
